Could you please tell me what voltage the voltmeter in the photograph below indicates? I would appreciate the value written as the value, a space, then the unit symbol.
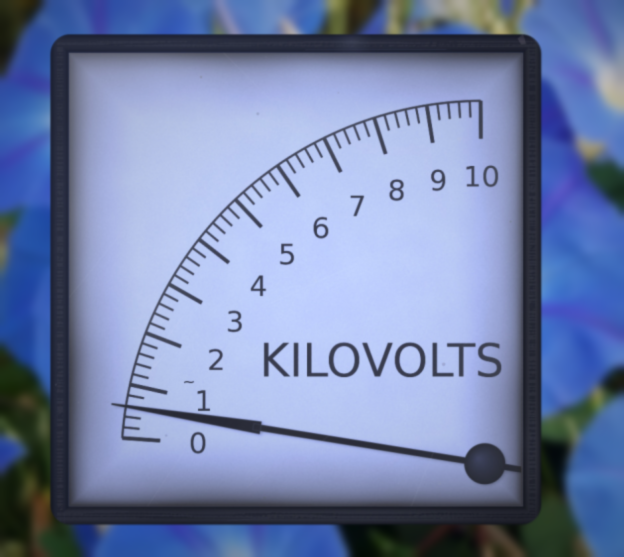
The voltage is 0.6 kV
